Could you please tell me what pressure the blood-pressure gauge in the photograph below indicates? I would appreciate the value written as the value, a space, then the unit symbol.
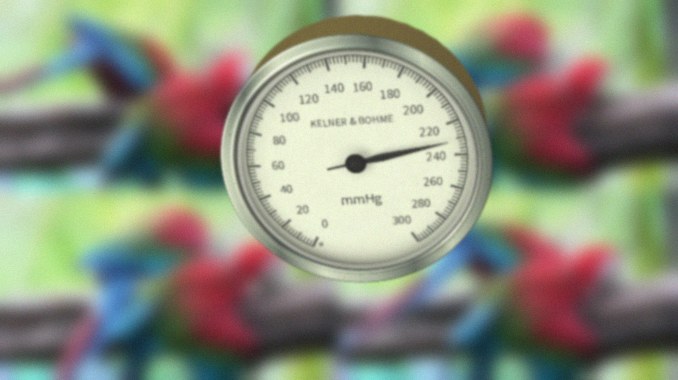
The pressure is 230 mmHg
